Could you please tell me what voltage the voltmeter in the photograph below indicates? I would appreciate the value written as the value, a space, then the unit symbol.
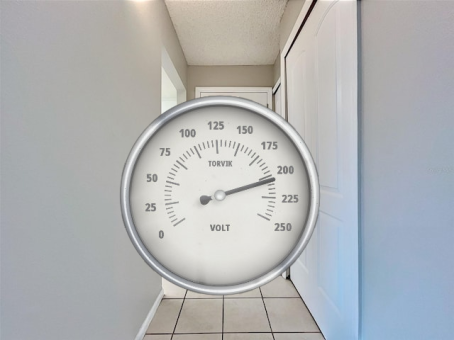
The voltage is 205 V
